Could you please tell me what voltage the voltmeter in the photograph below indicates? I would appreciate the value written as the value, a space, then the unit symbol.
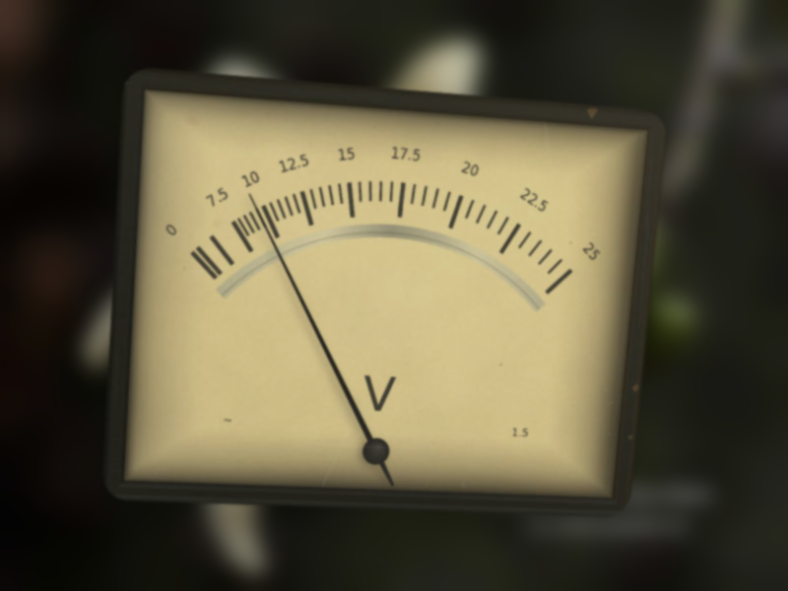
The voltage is 9.5 V
